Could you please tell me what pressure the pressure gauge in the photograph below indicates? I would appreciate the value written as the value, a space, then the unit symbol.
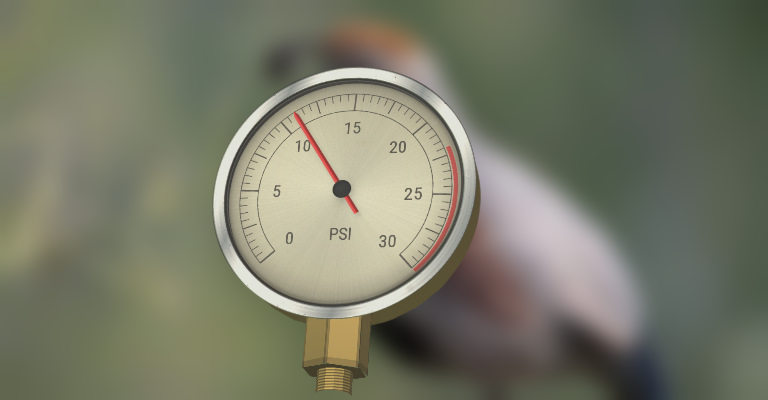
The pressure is 11 psi
